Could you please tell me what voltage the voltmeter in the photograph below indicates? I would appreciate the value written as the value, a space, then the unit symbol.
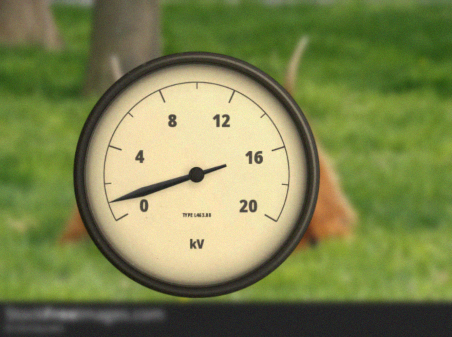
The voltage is 1 kV
